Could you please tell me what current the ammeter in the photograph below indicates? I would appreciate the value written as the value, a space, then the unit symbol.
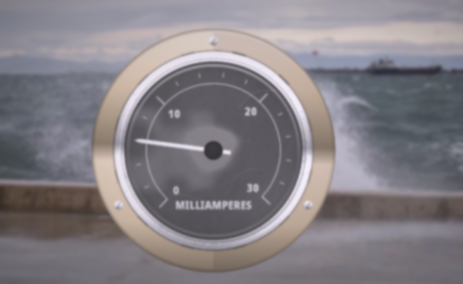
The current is 6 mA
